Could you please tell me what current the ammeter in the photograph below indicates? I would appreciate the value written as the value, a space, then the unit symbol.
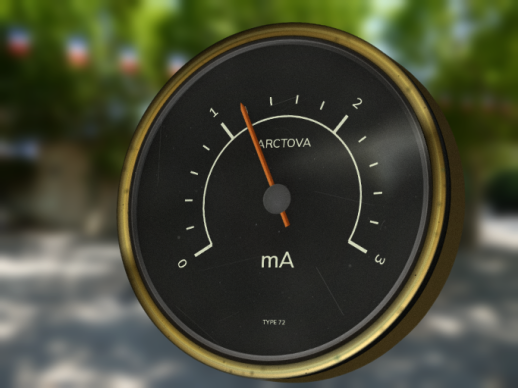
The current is 1.2 mA
